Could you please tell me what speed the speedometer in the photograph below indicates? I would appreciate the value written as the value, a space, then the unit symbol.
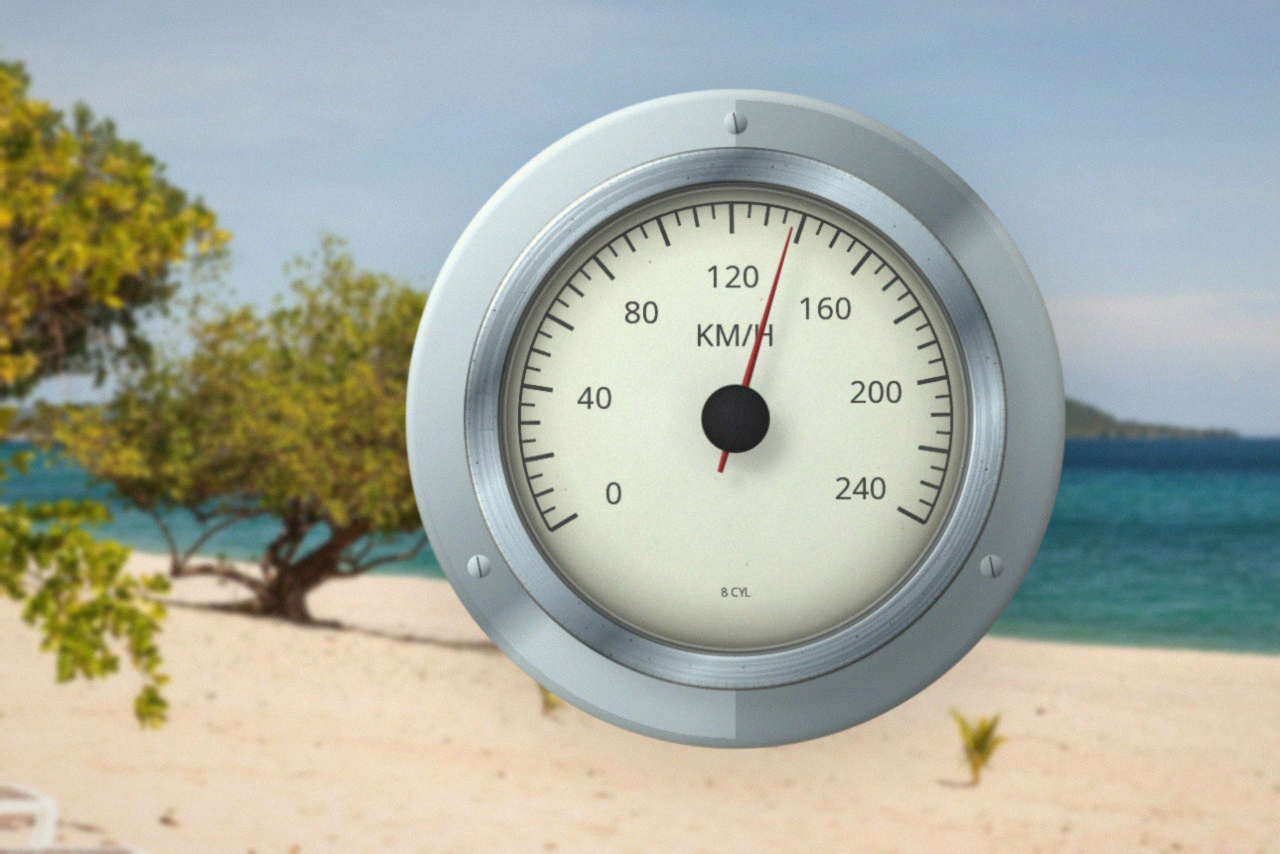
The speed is 137.5 km/h
